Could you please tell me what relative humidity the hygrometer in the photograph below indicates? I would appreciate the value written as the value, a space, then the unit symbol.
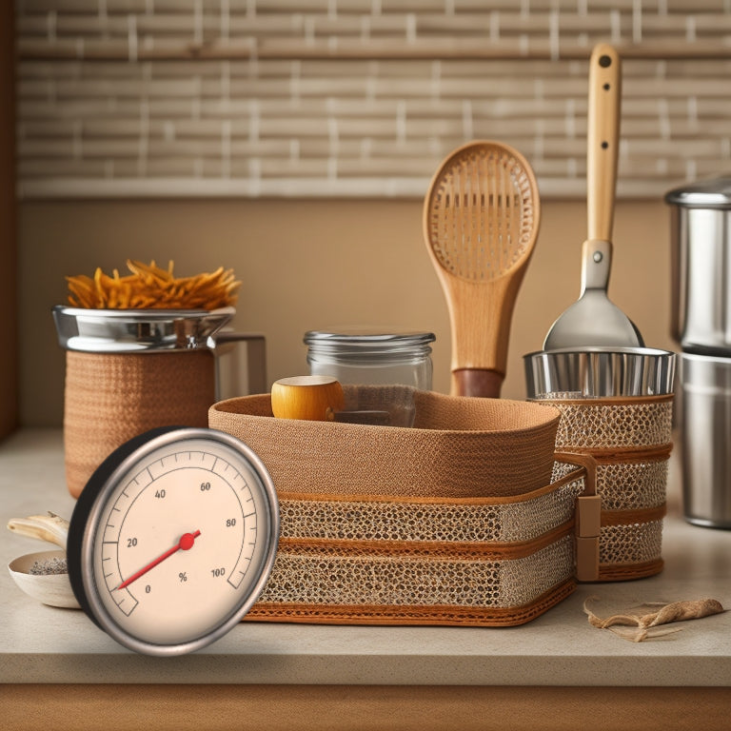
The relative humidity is 8 %
